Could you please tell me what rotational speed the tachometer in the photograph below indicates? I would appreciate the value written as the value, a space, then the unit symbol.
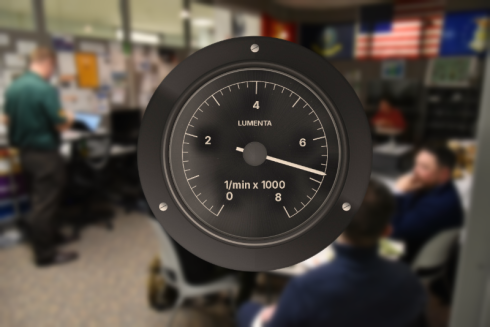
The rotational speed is 6800 rpm
